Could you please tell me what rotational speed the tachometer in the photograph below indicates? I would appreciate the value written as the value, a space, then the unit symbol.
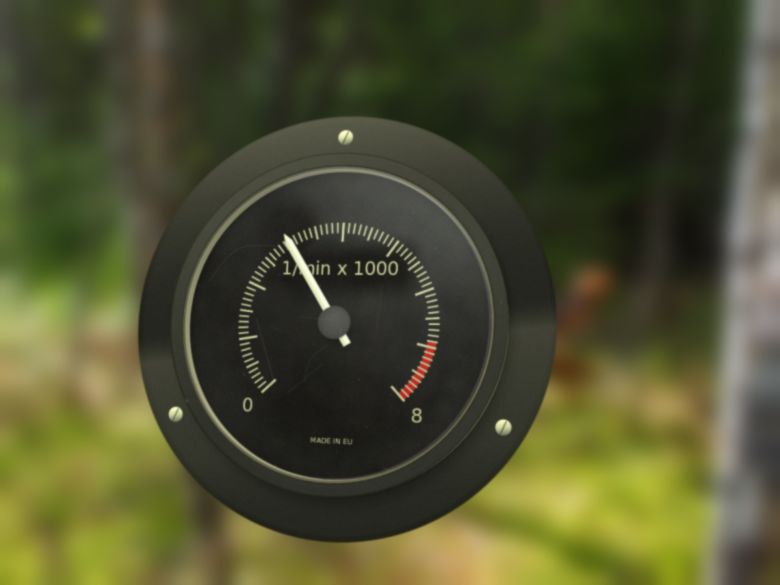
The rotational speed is 3000 rpm
